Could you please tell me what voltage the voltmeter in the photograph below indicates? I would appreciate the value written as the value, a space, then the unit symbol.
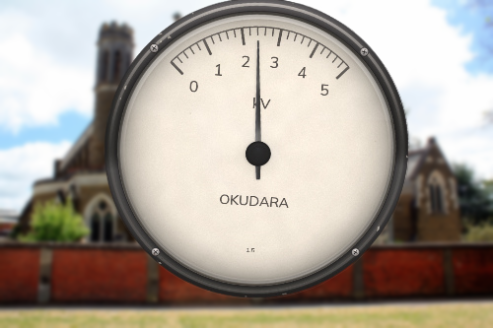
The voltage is 2.4 kV
